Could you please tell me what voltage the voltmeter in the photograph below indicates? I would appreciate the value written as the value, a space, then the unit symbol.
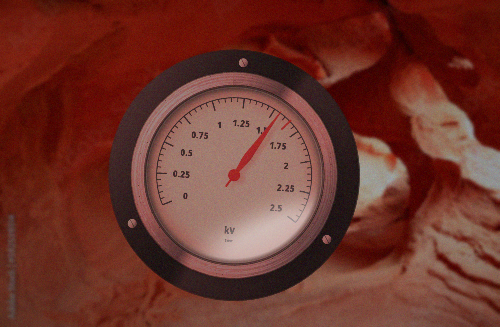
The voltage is 1.55 kV
